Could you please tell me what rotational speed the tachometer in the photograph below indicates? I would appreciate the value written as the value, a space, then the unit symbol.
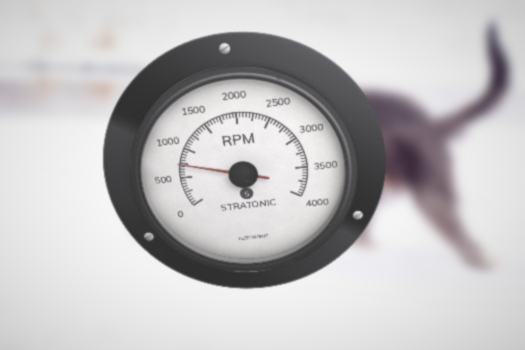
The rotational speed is 750 rpm
